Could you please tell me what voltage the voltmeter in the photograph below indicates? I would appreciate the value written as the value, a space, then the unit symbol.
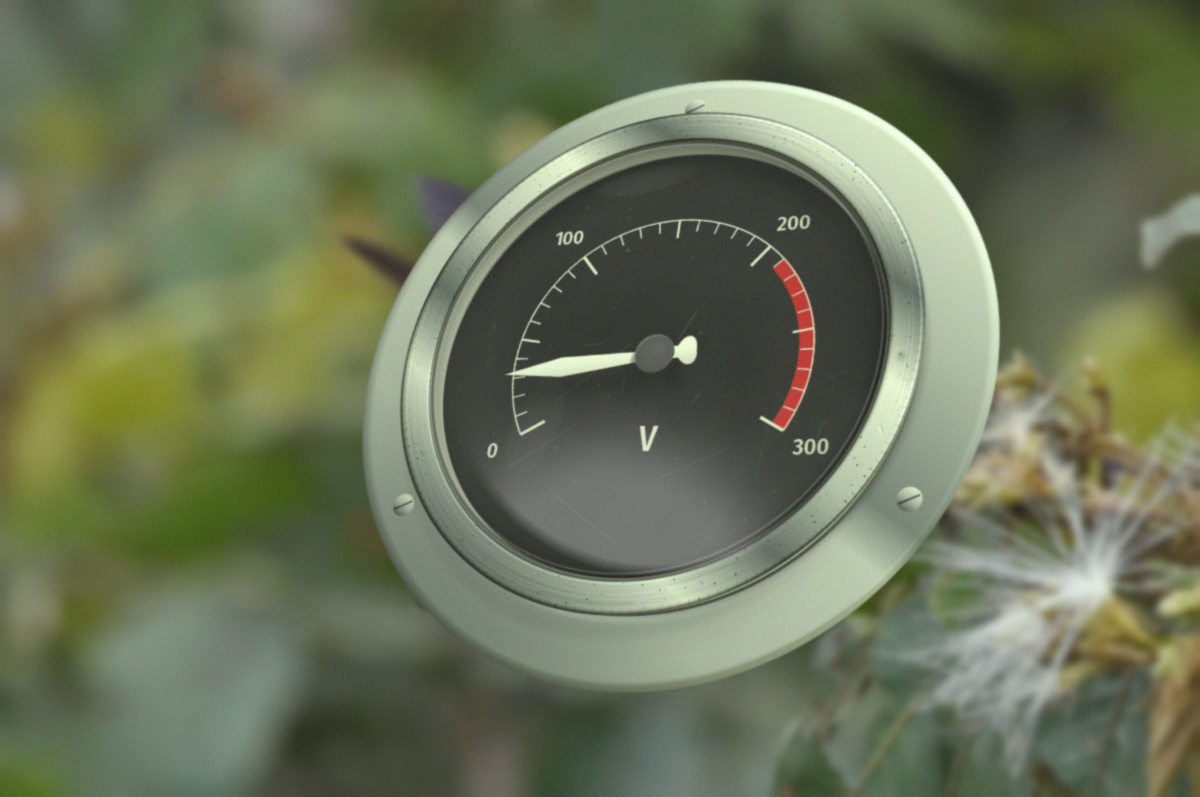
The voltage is 30 V
